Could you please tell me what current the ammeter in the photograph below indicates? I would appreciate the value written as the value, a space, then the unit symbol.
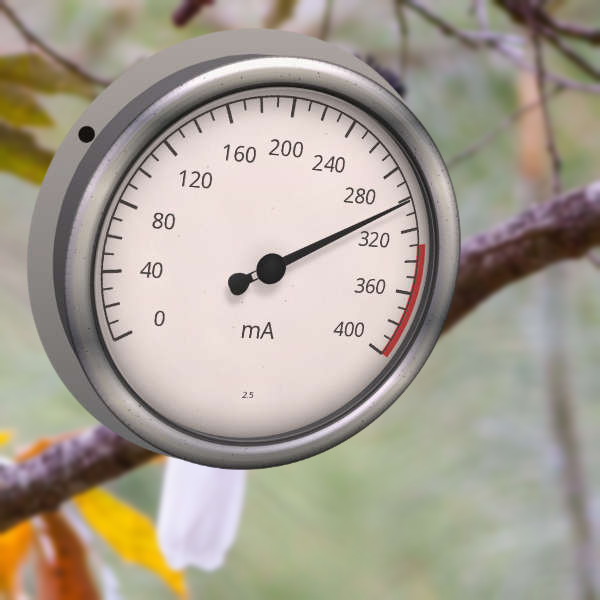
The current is 300 mA
